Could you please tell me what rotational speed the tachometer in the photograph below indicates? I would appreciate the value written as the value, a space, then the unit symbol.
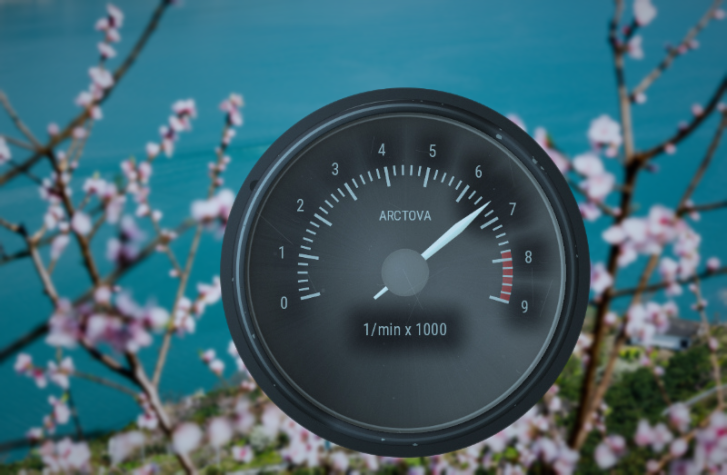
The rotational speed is 6600 rpm
